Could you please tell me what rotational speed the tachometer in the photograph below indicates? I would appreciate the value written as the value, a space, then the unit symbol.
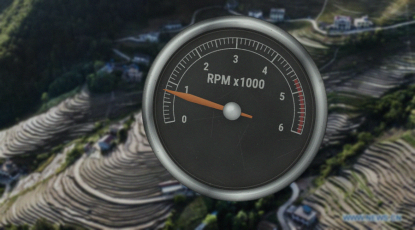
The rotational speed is 800 rpm
